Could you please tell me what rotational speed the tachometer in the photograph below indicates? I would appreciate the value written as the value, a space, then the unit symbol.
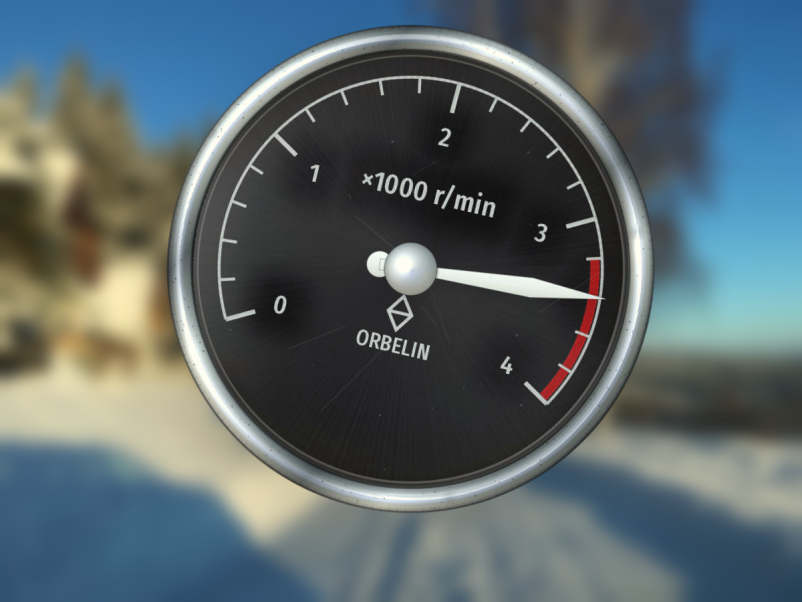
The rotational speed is 3400 rpm
